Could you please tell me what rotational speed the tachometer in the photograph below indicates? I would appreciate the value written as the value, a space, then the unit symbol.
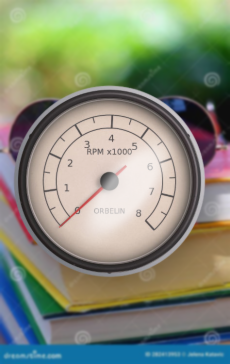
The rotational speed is 0 rpm
